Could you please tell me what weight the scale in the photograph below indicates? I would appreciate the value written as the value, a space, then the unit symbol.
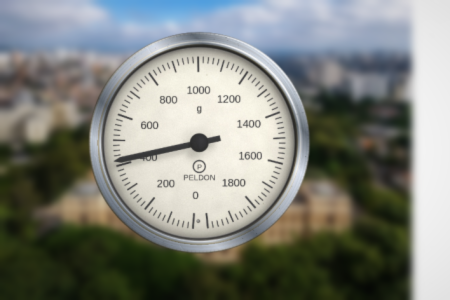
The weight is 420 g
